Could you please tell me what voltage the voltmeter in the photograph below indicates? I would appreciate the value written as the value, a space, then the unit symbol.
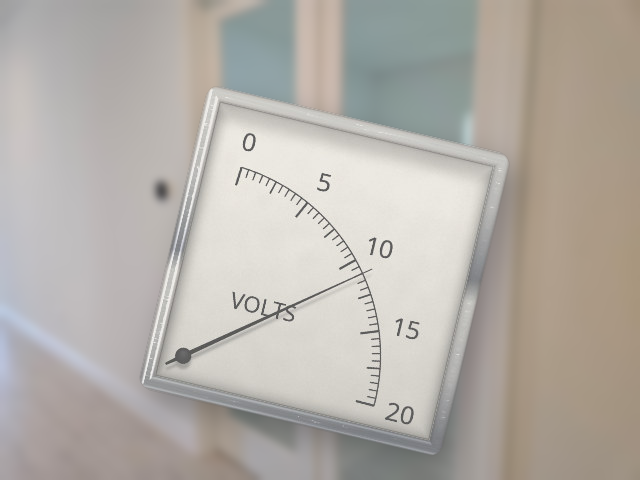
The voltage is 11 V
